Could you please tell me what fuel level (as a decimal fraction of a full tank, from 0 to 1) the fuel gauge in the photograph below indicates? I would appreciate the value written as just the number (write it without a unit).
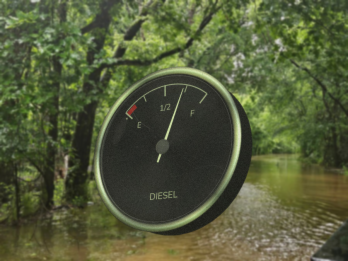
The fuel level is 0.75
